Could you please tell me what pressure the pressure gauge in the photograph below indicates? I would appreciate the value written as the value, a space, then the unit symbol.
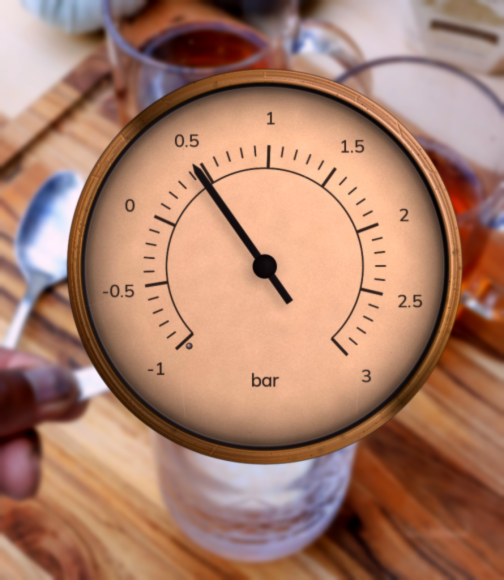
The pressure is 0.45 bar
